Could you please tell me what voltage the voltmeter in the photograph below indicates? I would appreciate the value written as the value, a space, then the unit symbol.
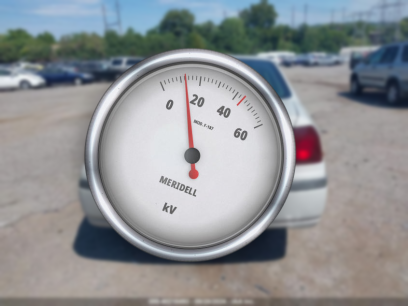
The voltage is 12 kV
